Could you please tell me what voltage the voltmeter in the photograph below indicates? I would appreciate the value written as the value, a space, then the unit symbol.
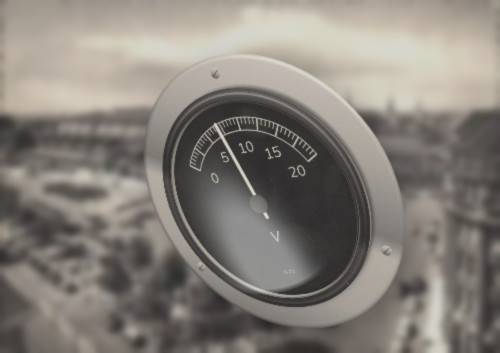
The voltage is 7.5 V
